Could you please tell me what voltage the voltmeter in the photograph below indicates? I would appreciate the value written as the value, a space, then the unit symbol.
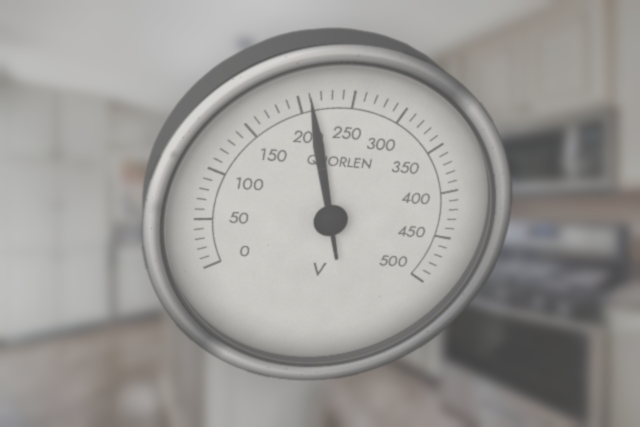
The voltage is 210 V
